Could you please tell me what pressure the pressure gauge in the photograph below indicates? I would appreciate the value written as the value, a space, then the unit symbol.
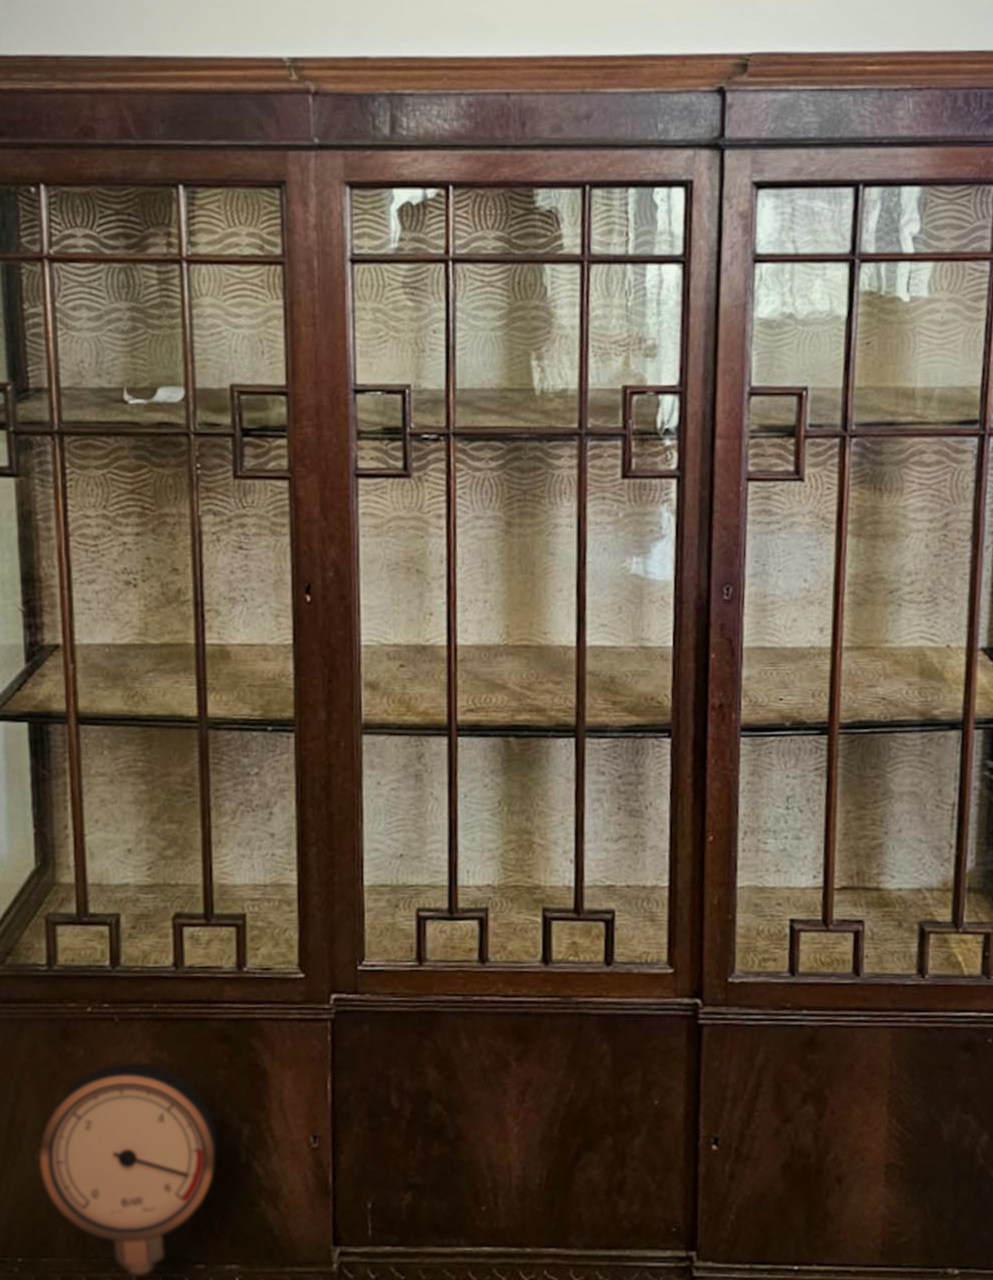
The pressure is 5.5 bar
